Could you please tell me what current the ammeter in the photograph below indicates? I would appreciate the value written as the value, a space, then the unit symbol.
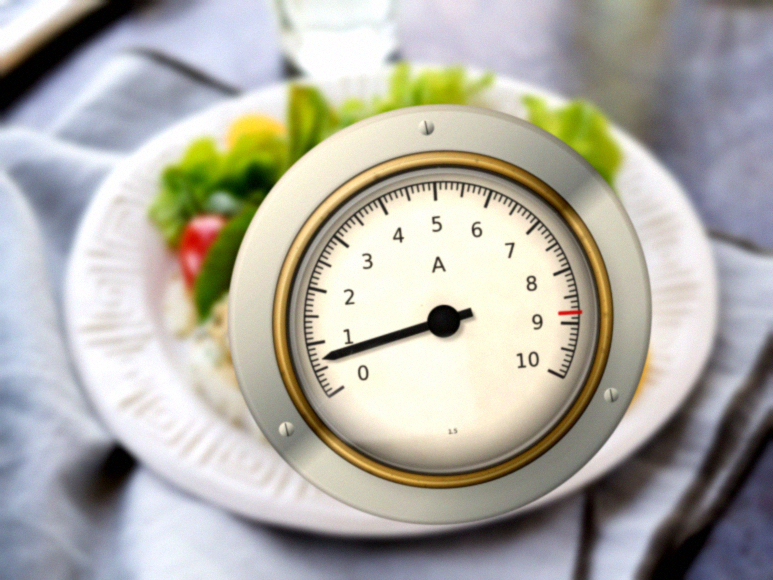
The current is 0.7 A
